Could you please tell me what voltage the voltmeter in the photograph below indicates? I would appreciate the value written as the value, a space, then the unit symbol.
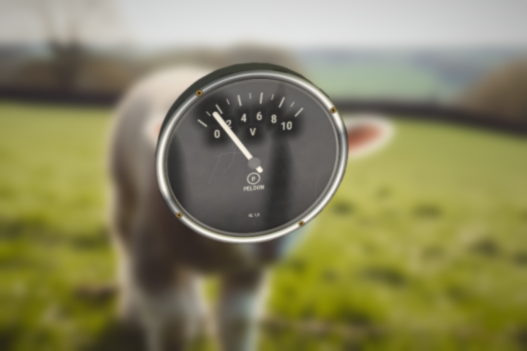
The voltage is 1.5 V
